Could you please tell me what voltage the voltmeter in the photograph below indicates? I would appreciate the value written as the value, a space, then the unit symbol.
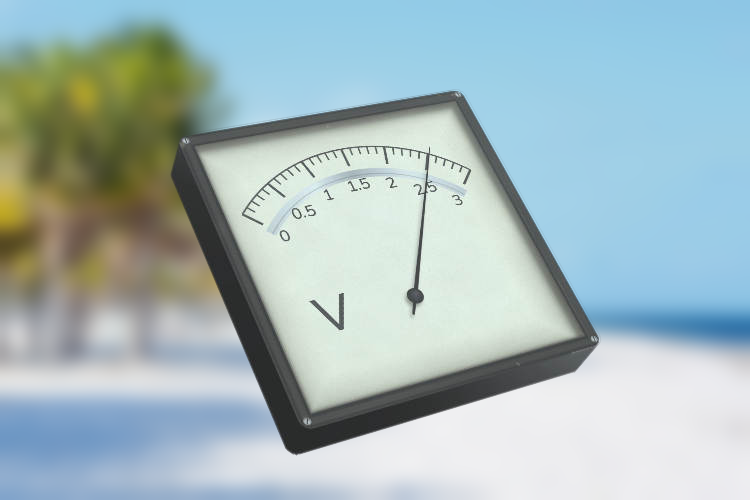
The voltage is 2.5 V
